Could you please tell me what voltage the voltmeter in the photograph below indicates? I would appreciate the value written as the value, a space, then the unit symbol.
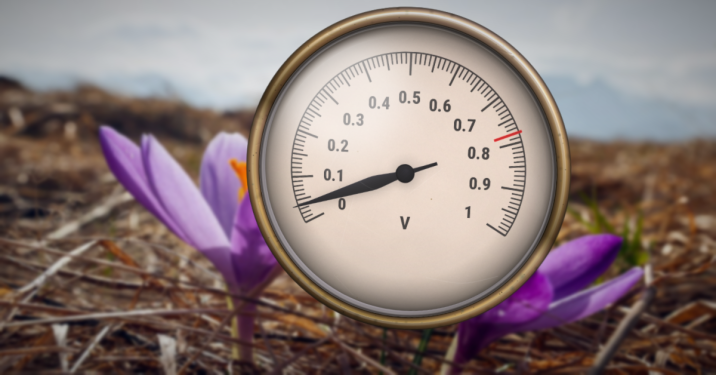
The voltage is 0.04 V
